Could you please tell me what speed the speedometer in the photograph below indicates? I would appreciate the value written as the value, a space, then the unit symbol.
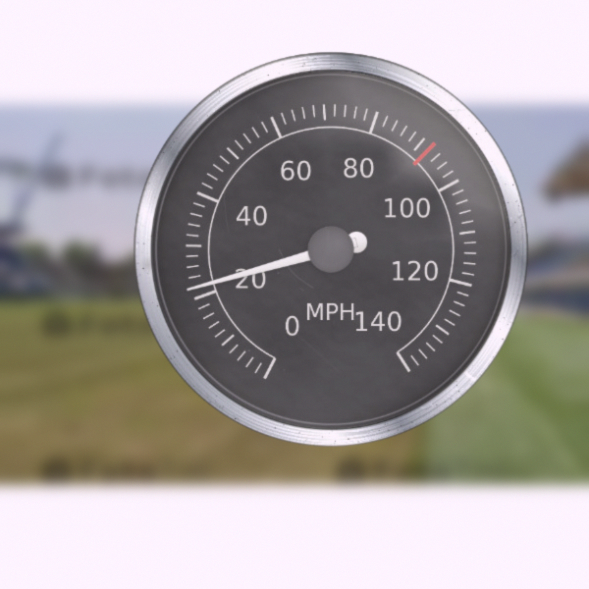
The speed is 22 mph
